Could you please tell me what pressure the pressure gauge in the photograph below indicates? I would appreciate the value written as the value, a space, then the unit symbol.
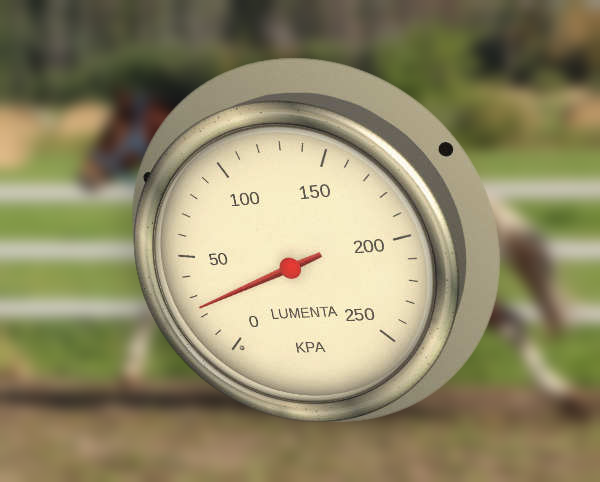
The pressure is 25 kPa
